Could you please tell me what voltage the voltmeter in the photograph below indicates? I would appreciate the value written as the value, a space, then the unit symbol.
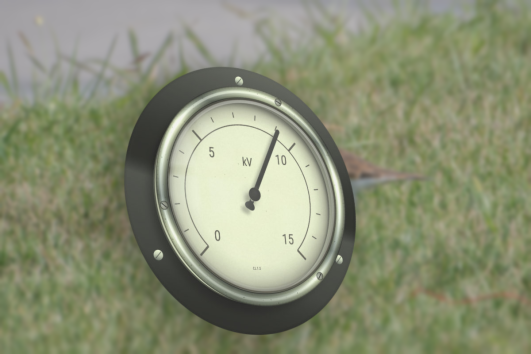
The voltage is 9 kV
